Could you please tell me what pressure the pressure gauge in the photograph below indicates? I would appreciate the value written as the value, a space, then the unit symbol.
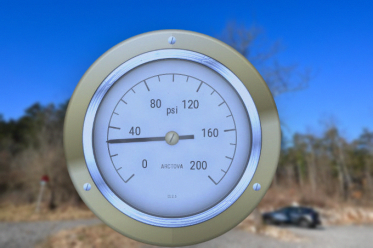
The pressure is 30 psi
